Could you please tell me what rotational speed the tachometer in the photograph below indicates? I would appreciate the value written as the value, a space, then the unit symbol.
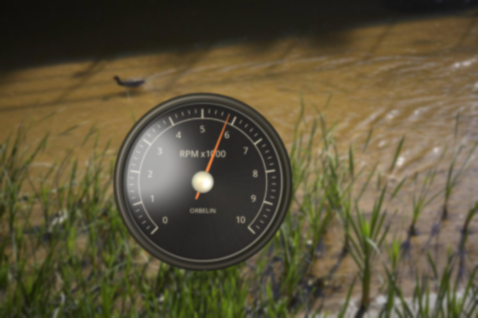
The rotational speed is 5800 rpm
